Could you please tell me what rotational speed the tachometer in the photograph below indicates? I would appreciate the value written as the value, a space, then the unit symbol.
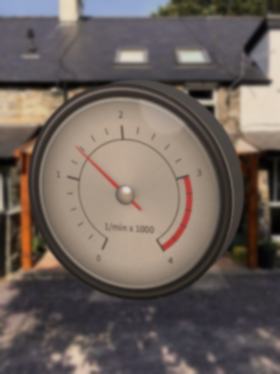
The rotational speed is 1400 rpm
